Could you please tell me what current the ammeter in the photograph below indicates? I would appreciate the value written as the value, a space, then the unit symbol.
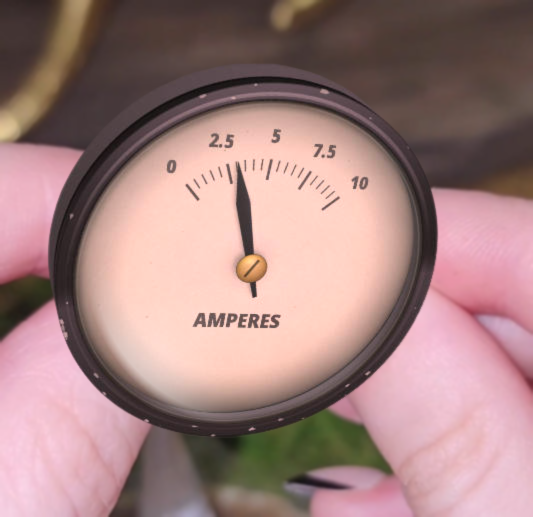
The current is 3 A
